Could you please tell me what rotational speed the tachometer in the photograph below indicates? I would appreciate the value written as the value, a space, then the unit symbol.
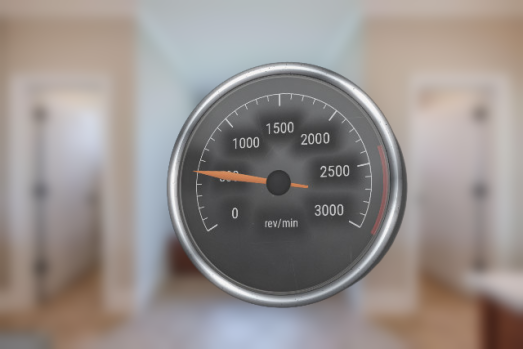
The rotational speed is 500 rpm
